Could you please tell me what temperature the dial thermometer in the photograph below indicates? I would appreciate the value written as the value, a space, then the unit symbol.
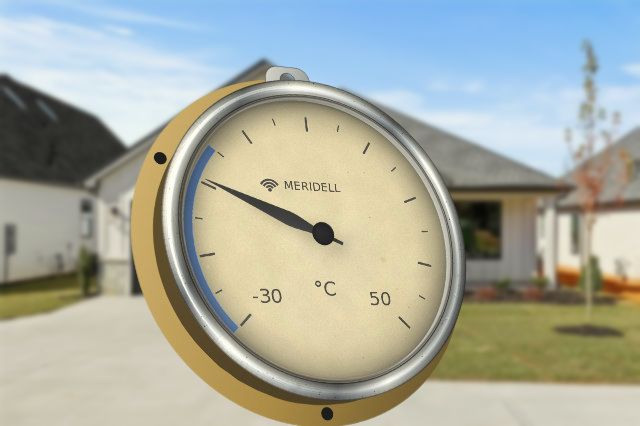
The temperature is -10 °C
